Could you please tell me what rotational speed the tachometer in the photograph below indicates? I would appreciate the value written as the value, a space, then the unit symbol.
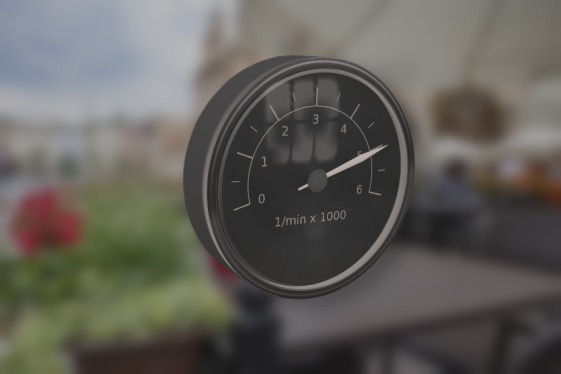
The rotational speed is 5000 rpm
